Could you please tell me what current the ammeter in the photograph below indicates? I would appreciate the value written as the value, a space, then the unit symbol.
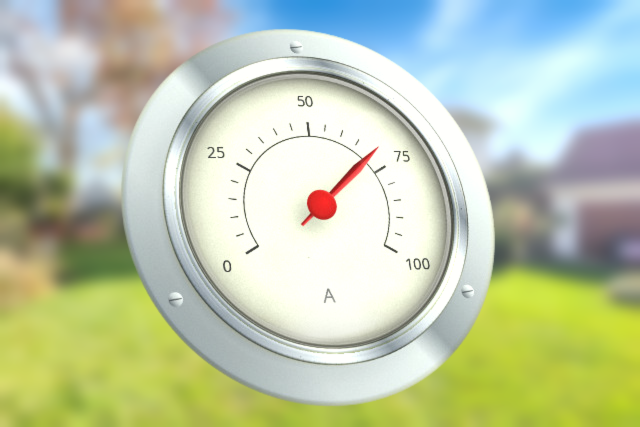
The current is 70 A
